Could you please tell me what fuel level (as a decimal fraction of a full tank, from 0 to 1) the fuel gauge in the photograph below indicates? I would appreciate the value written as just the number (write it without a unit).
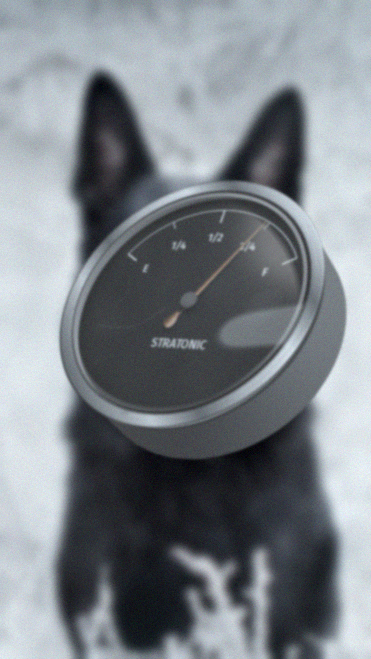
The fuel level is 0.75
